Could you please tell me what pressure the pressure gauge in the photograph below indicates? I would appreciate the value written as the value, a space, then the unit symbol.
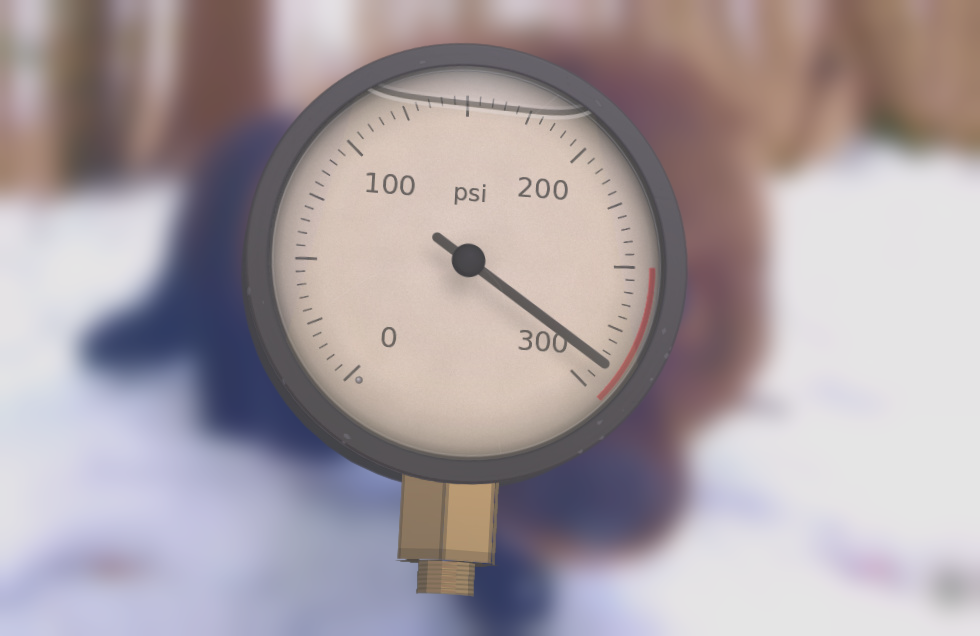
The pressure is 290 psi
